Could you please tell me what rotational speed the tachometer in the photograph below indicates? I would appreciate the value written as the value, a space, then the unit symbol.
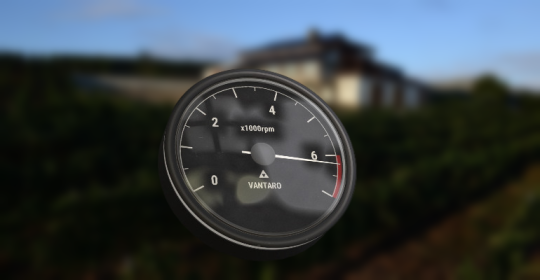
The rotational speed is 6250 rpm
